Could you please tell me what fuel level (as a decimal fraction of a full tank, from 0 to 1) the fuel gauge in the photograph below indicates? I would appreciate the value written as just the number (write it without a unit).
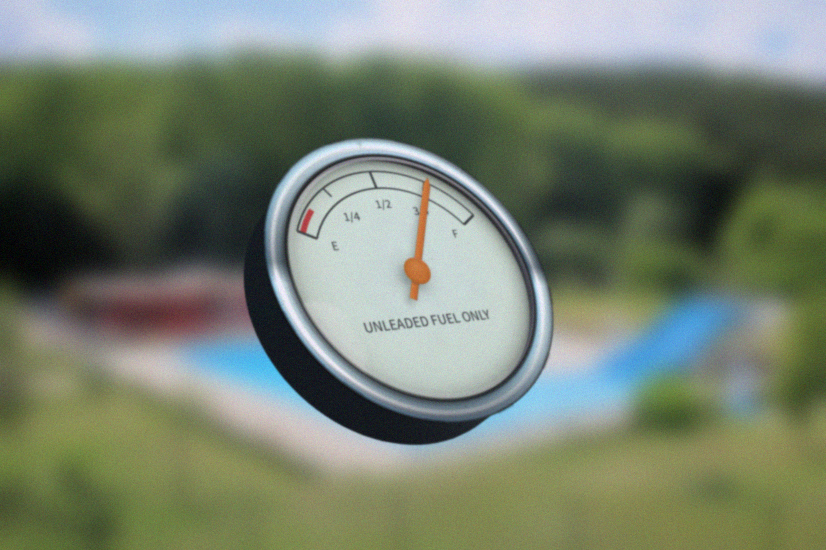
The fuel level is 0.75
